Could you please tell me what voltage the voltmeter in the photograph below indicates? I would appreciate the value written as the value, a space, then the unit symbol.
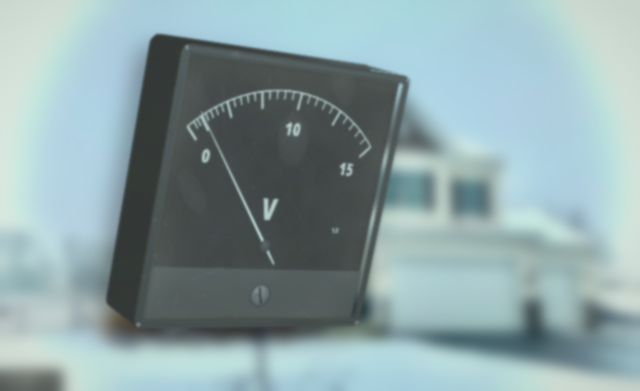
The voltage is 2.5 V
